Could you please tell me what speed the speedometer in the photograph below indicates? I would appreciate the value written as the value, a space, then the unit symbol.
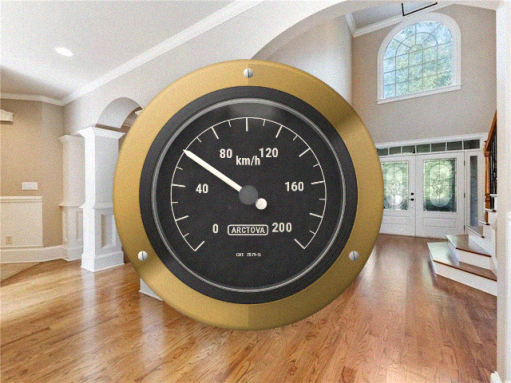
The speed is 60 km/h
